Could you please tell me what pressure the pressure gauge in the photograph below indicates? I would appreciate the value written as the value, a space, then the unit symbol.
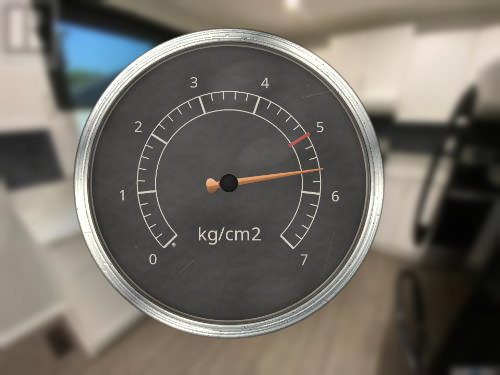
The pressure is 5.6 kg/cm²
